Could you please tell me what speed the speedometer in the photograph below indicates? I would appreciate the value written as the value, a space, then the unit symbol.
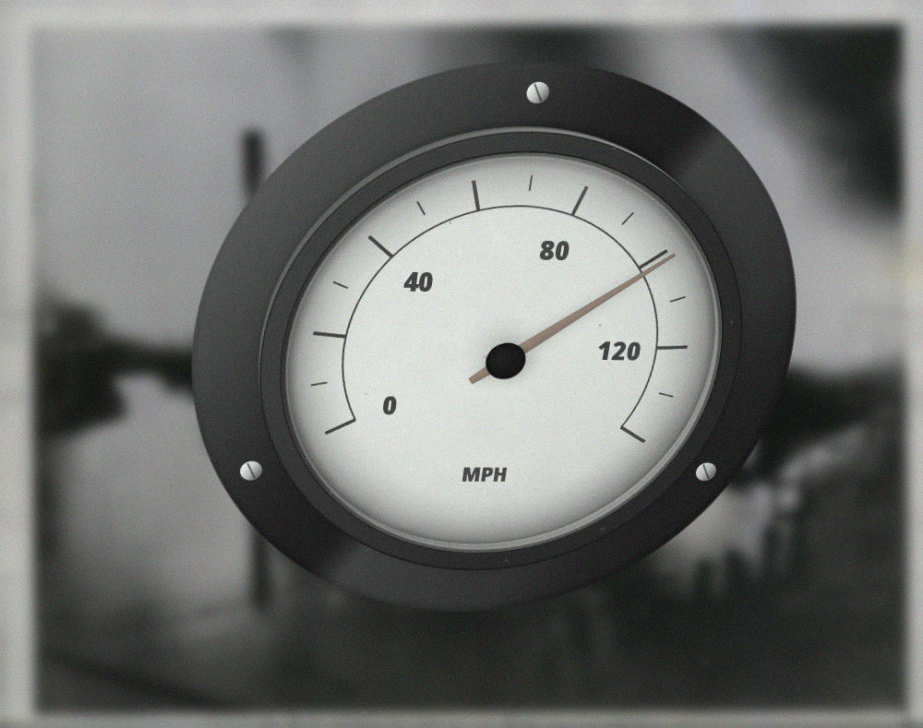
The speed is 100 mph
